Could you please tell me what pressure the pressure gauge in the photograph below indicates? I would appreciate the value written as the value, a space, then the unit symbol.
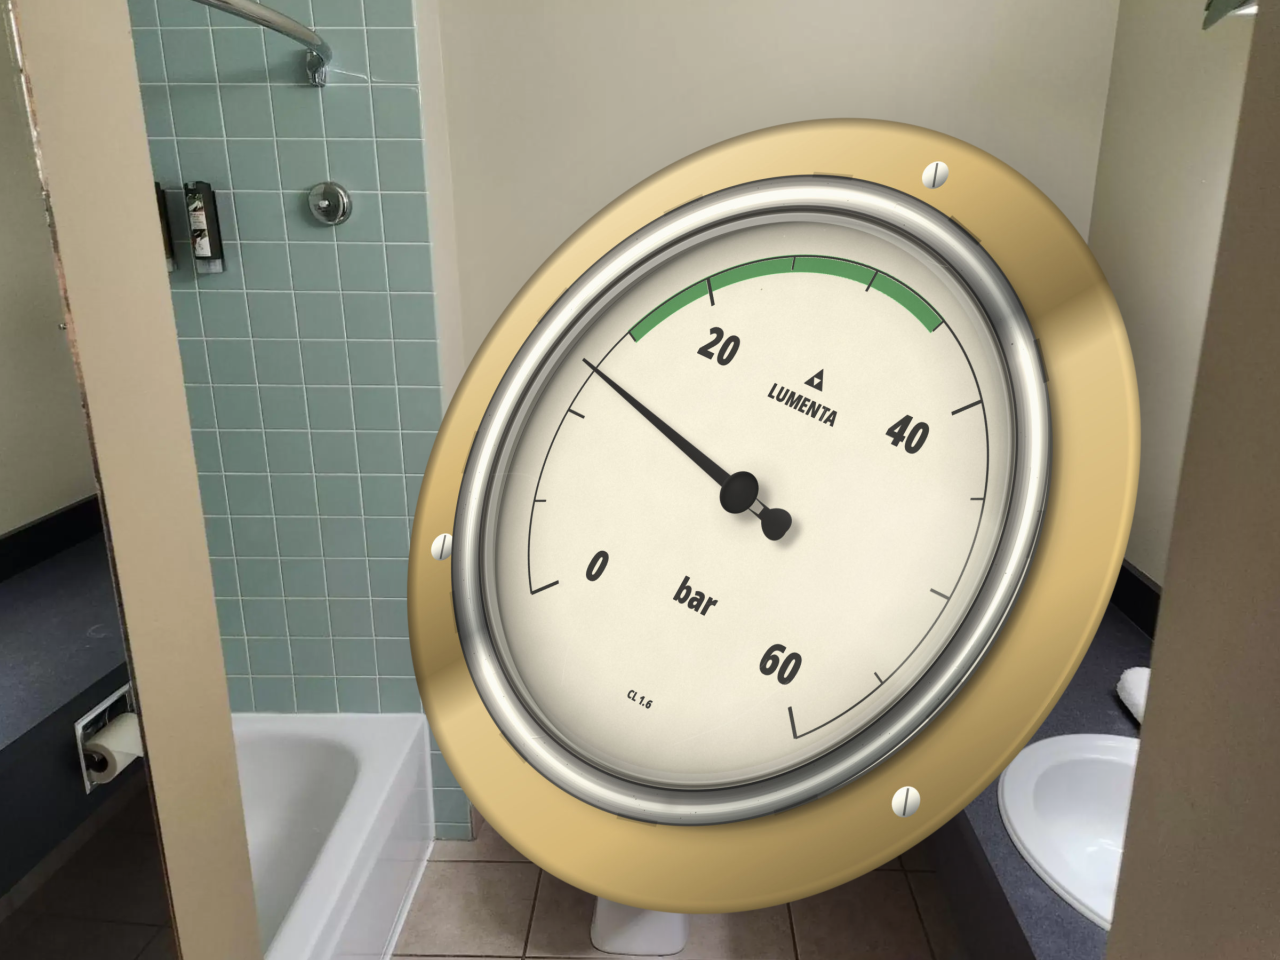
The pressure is 12.5 bar
